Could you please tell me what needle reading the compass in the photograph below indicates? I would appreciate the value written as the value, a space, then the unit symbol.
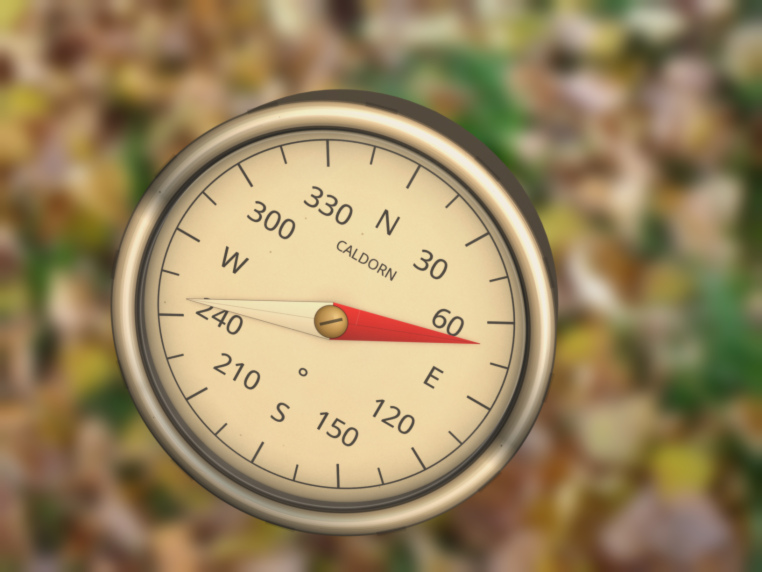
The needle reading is 67.5 °
